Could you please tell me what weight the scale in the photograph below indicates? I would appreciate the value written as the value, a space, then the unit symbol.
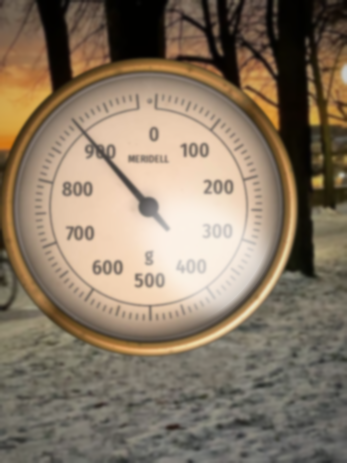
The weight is 900 g
